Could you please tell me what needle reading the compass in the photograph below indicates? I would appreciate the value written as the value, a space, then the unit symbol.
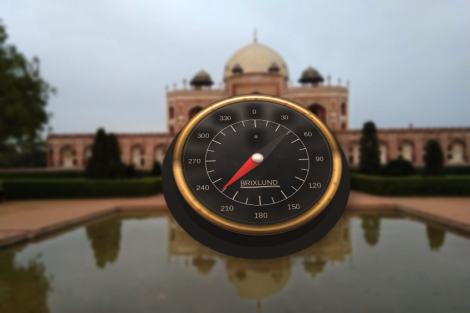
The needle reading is 225 °
